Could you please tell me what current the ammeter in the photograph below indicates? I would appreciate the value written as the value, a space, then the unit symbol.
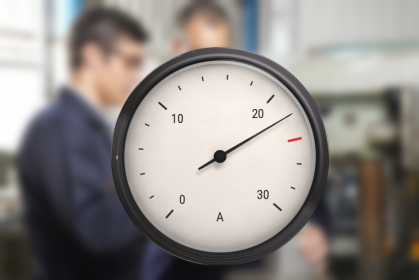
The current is 22 A
